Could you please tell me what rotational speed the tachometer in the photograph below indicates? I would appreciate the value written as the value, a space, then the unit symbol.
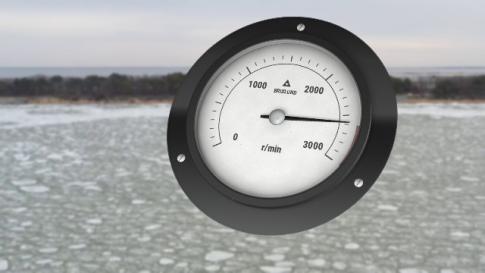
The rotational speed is 2600 rpm
